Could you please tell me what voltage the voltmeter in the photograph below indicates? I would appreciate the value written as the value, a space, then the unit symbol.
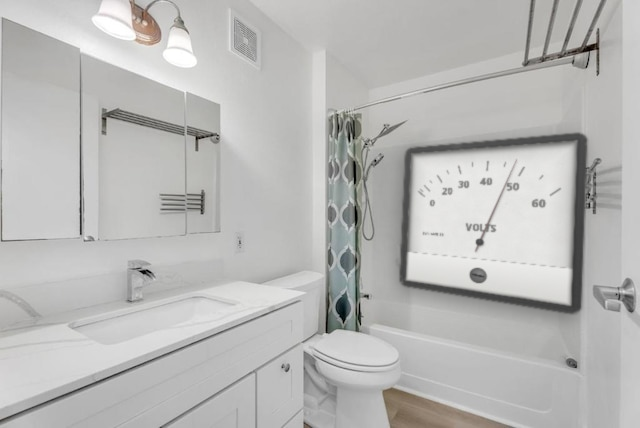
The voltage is 47.5 V
